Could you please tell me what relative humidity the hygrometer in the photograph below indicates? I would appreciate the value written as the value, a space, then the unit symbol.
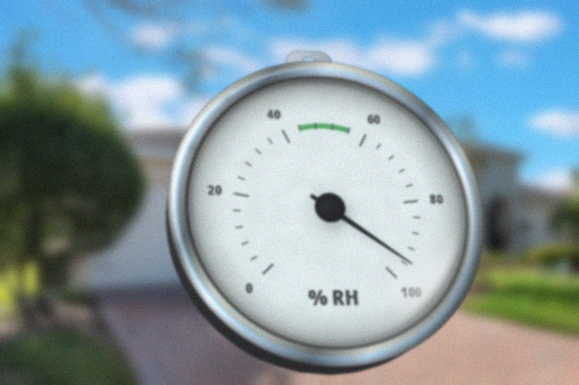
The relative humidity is 96 %
